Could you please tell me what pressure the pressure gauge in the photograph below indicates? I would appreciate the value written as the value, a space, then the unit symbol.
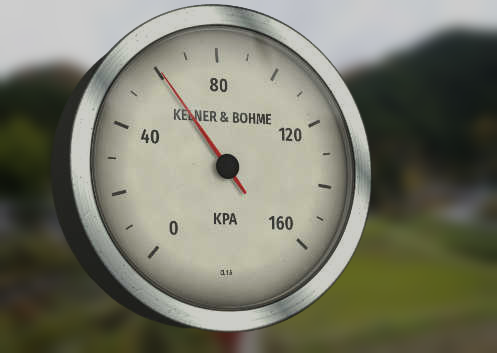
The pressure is 60 kPa
